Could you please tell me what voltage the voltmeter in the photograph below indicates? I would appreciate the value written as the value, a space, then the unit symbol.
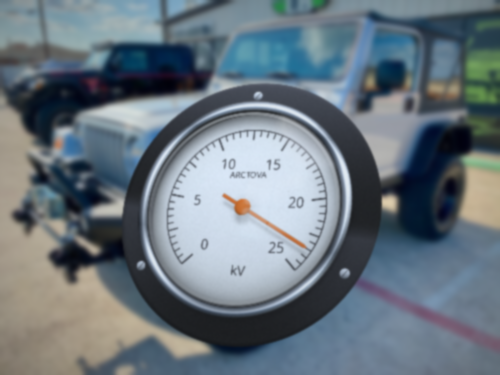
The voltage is 23.5 kV
